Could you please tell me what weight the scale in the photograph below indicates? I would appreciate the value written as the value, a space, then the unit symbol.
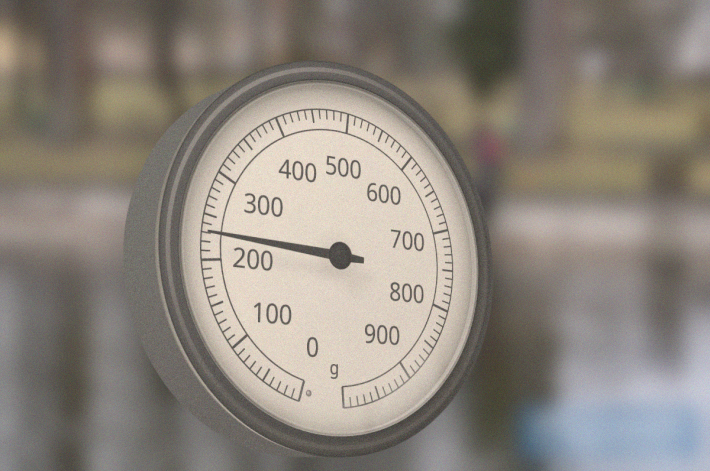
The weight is 230 g
